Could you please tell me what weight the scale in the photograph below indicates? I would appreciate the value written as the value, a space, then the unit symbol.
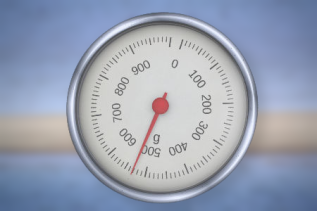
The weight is 530 g
